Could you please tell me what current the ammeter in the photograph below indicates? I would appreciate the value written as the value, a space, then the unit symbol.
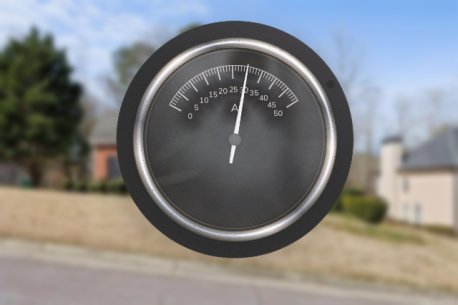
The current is 30 A
